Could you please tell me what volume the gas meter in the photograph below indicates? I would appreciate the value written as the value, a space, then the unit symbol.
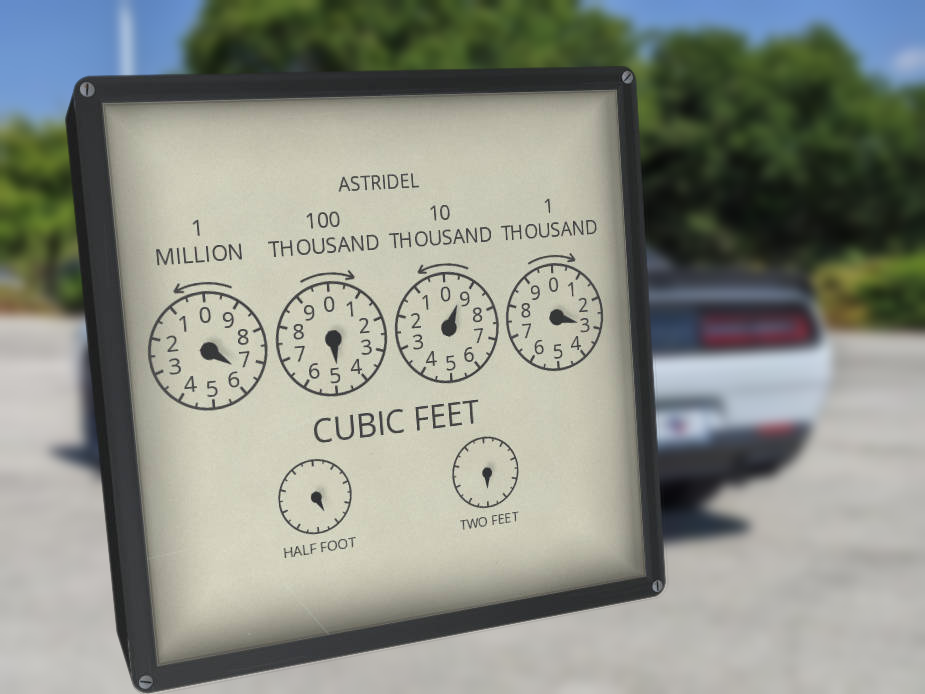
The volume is 649300 ft³
